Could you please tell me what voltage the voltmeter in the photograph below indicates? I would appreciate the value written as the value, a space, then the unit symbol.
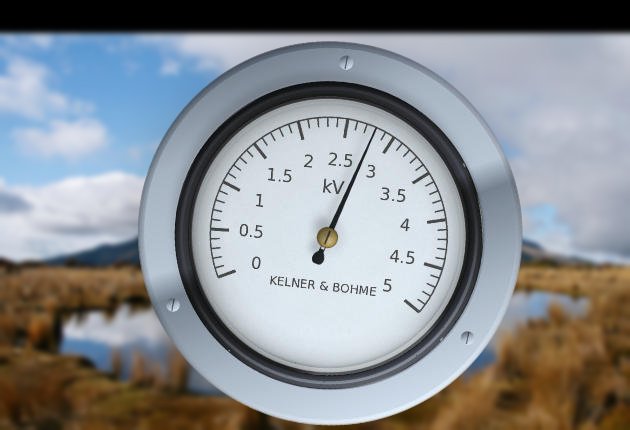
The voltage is 2.8 kV
